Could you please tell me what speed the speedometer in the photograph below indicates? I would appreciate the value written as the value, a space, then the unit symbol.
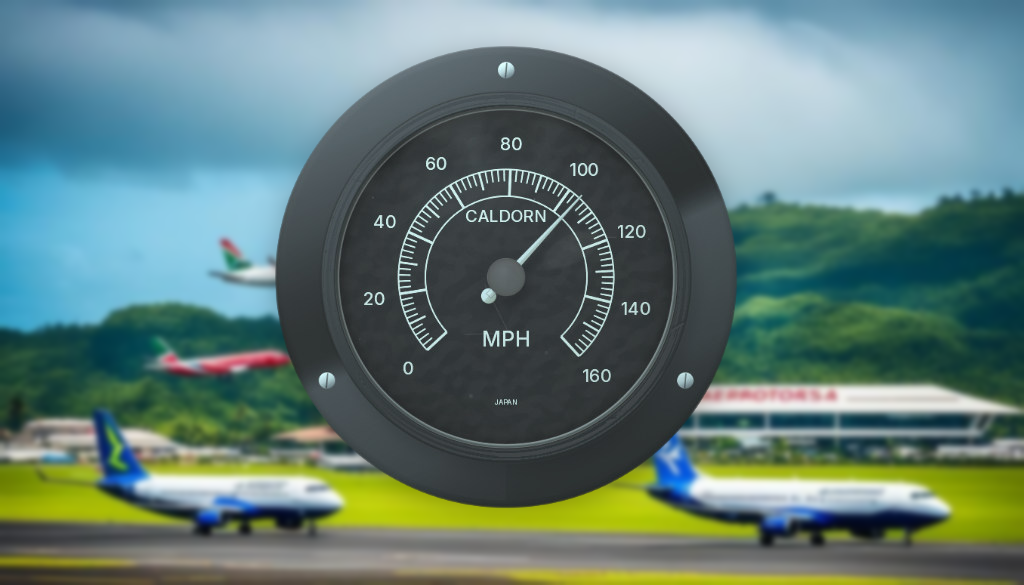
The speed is 104 mph
